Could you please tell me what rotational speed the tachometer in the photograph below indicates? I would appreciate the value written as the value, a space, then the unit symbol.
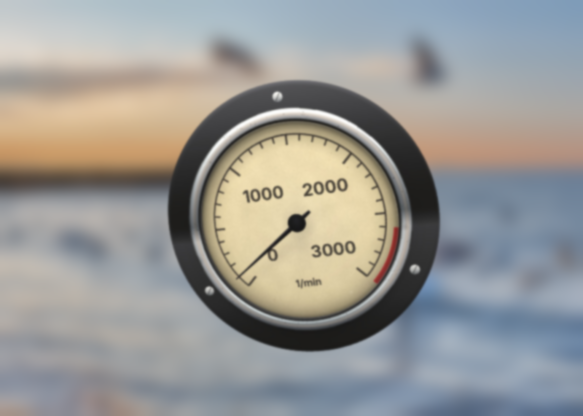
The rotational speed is 100 rpm
